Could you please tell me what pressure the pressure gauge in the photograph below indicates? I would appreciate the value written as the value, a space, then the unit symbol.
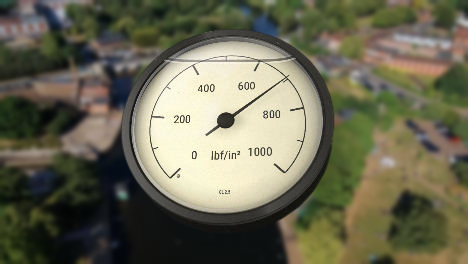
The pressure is 700 psi
